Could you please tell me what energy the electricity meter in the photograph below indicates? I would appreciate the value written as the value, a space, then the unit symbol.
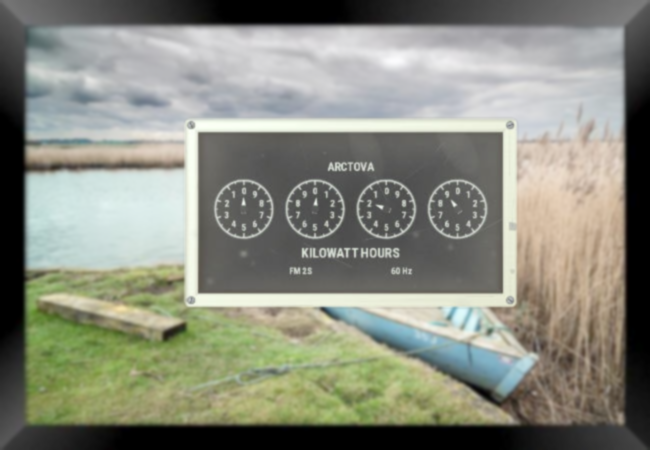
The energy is 19 kWh
